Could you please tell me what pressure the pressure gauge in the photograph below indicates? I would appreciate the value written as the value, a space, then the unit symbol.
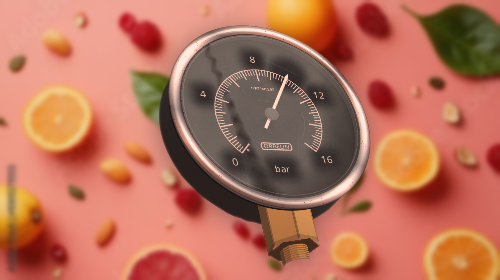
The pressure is 10 bar
